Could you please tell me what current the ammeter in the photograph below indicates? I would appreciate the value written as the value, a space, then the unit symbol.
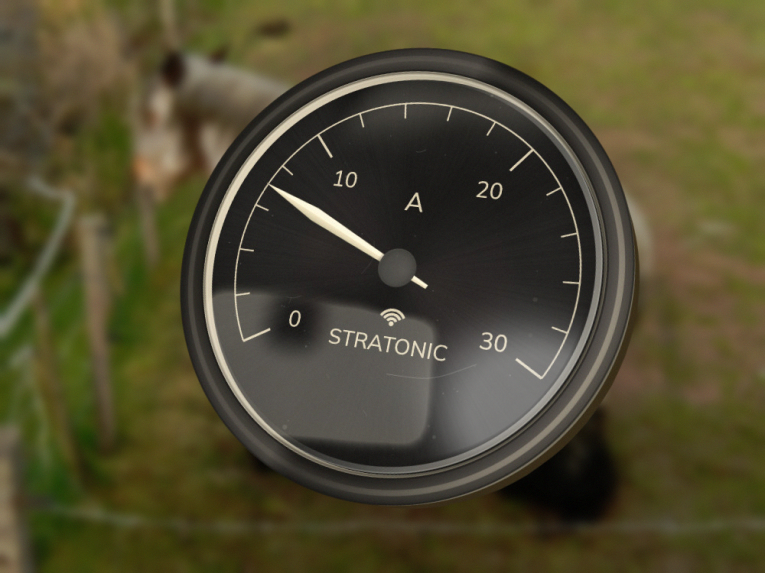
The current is 7 A
